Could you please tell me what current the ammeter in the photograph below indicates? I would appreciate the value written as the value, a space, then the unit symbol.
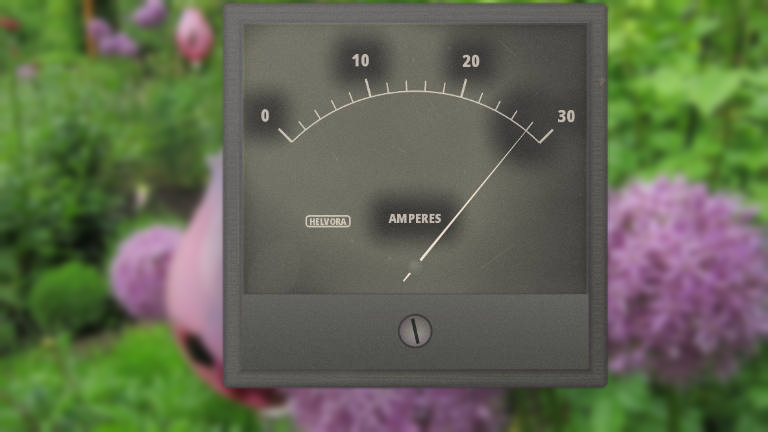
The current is 28 A
